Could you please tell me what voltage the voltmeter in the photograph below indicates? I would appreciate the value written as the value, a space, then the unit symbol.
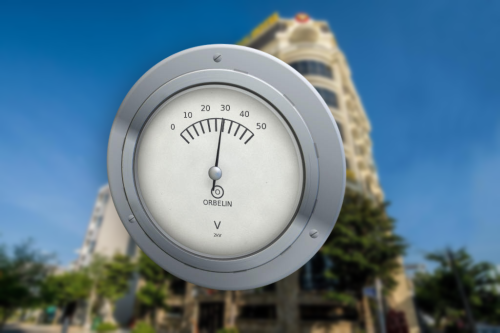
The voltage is 30 V
